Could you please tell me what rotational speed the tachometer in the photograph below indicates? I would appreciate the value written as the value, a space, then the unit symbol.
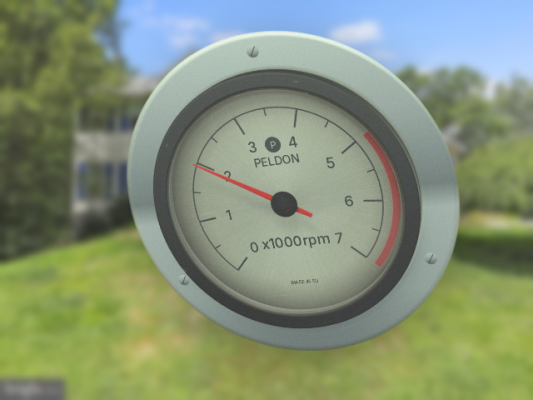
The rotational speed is 2000 rpm
